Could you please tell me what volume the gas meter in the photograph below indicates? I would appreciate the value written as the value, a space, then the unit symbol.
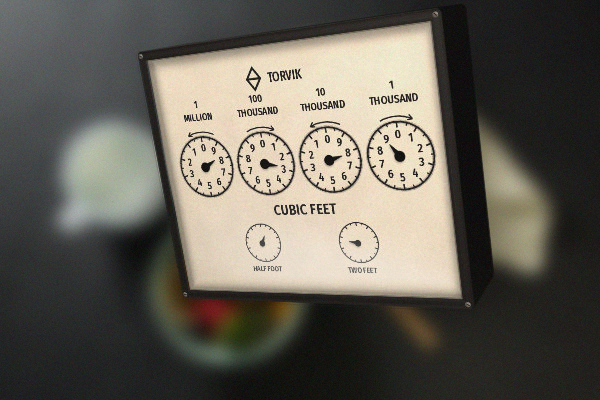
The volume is 827900 ft³
